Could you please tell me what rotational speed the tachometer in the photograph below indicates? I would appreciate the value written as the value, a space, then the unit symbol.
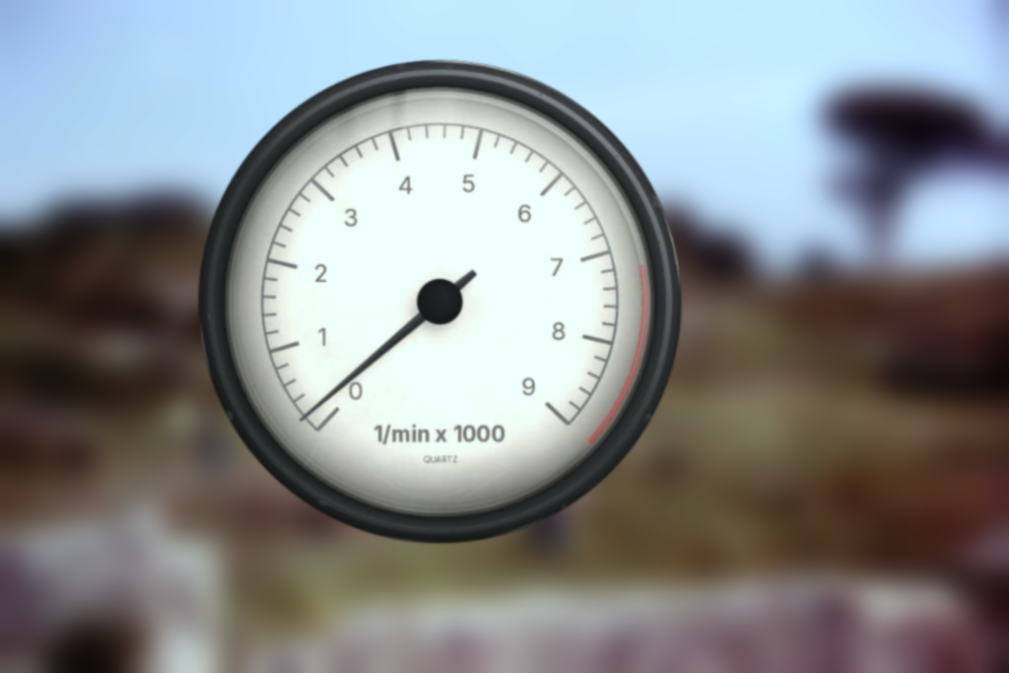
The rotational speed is 200 rpm
